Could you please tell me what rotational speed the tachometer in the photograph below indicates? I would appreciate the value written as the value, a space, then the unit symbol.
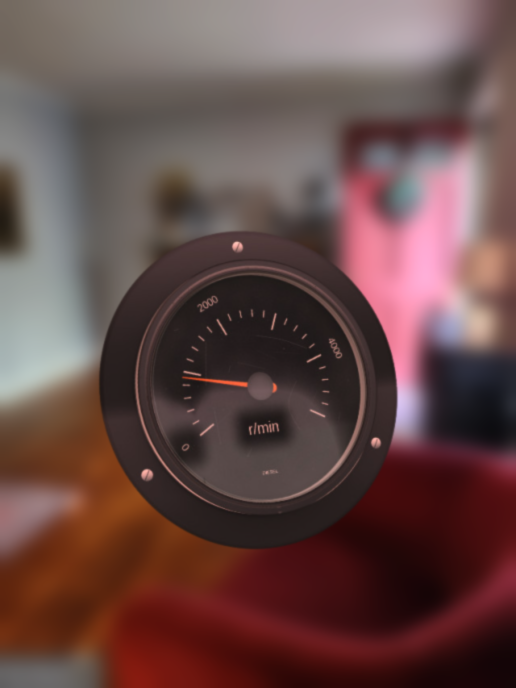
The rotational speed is 900 rpm
